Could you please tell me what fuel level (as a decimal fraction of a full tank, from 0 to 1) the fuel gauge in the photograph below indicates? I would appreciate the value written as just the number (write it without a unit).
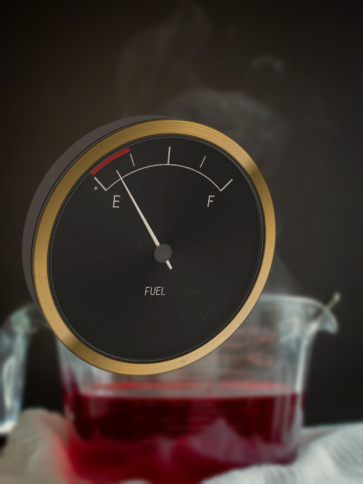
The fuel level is 0.125
